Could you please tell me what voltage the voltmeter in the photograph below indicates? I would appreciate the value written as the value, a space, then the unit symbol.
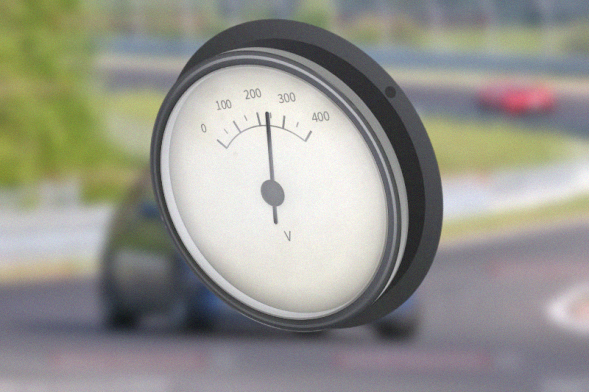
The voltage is 250 V
